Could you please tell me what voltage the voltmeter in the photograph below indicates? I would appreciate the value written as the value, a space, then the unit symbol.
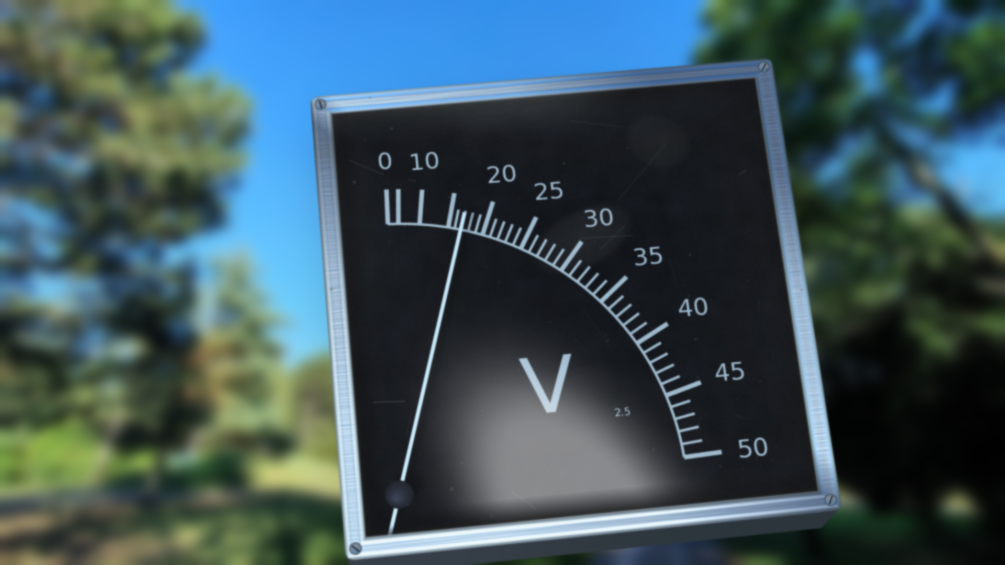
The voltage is 17 V
